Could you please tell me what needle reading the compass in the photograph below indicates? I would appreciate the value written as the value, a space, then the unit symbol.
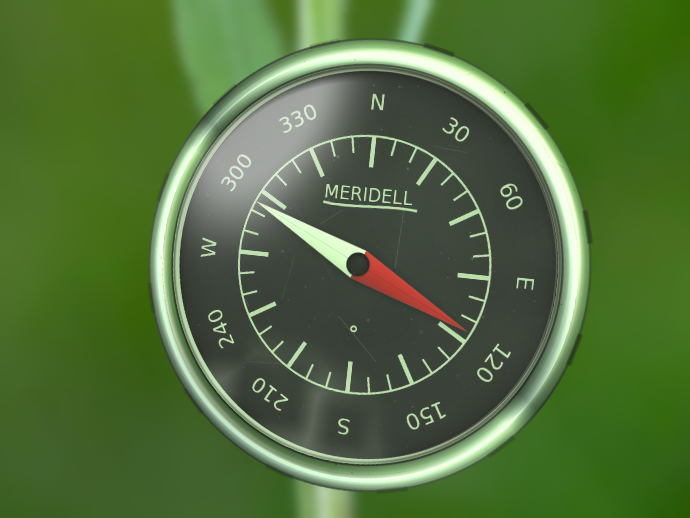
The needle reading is 115 °
